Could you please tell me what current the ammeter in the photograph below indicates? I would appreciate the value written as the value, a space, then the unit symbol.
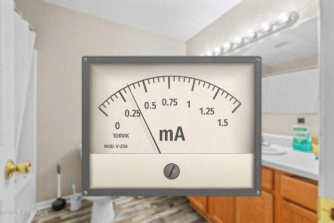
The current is 0.35 mA
